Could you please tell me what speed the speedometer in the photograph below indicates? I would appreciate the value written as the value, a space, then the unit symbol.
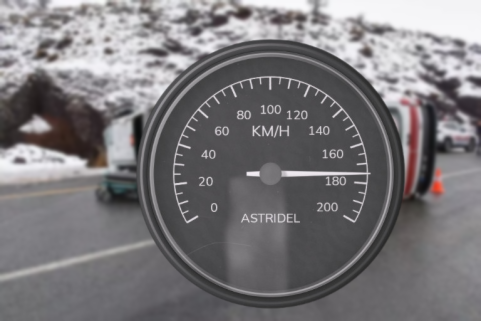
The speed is 175 km/h
